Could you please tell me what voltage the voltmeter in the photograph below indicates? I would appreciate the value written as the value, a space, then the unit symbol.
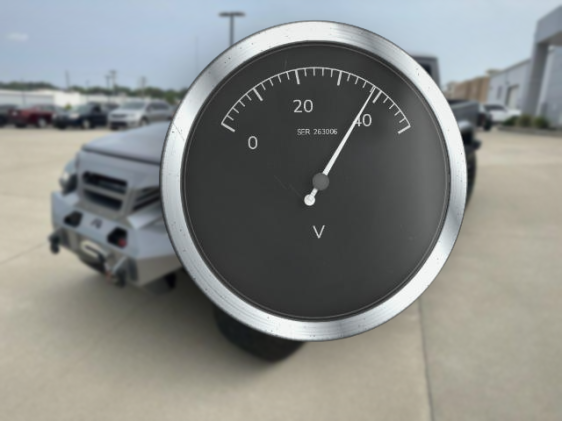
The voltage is 38 V
